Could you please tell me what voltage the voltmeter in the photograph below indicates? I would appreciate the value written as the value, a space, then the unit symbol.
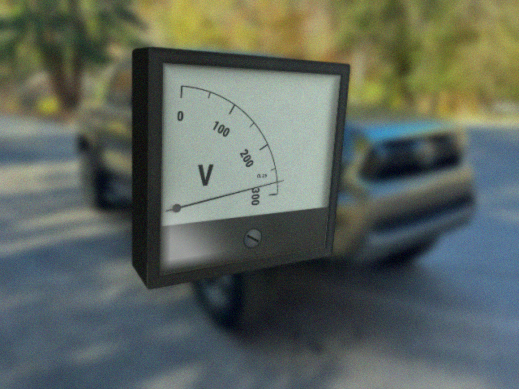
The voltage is 275 V
